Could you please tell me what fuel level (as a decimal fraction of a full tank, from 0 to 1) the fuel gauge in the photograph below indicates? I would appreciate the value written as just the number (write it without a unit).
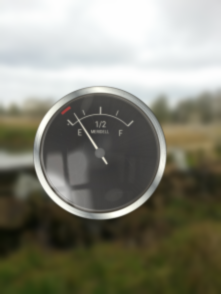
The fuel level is 0.125
